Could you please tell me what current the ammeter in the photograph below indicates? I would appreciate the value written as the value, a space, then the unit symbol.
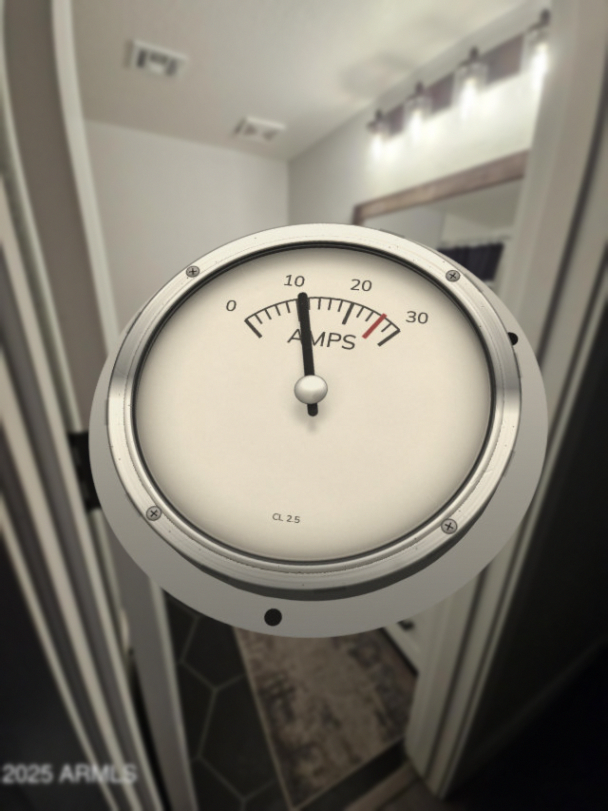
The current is 11 A
